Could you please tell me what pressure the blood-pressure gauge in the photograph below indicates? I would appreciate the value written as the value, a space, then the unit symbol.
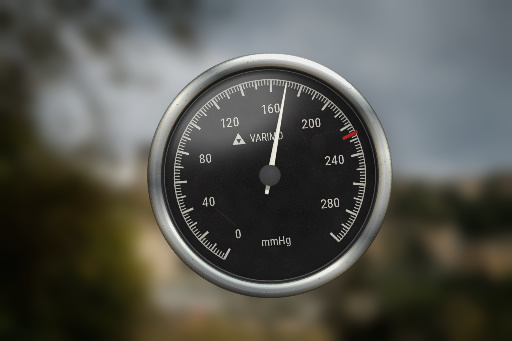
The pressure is 170 mmHg
